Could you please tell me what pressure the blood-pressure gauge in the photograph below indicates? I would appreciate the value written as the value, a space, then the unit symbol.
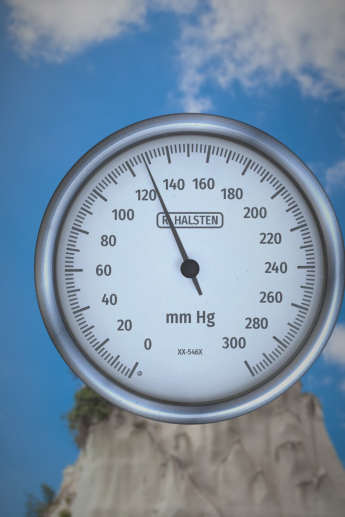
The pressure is 128 mmHg
